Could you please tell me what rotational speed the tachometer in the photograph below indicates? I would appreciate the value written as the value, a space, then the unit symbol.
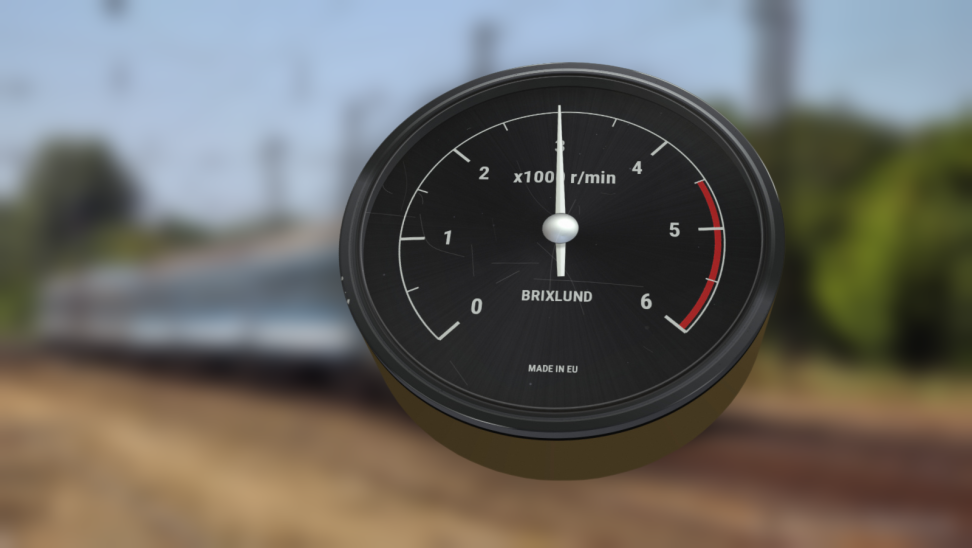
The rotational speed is 3000 rpm
